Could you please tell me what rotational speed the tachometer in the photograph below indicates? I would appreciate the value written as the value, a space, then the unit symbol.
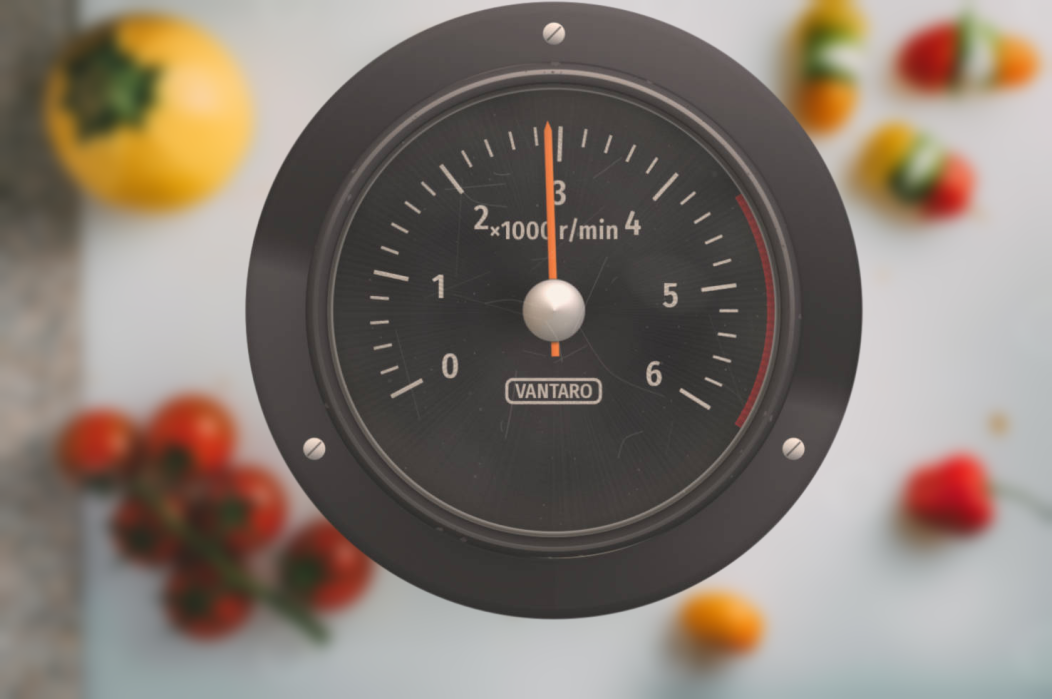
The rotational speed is 2900 rpm
